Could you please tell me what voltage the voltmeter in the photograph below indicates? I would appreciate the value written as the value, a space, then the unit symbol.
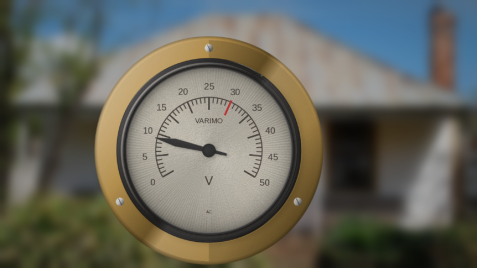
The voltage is 9 V
